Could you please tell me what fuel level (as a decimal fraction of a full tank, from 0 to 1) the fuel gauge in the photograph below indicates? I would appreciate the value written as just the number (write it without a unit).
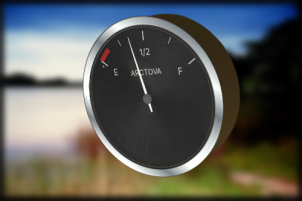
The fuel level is 0.375
